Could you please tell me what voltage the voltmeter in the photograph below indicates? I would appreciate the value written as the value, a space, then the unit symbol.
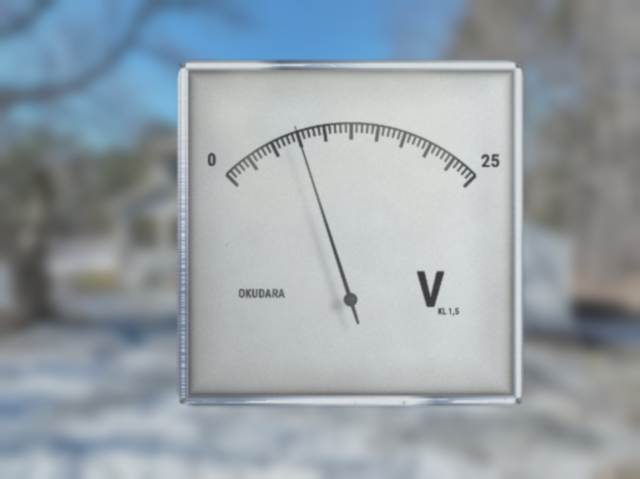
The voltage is 7.5 V
